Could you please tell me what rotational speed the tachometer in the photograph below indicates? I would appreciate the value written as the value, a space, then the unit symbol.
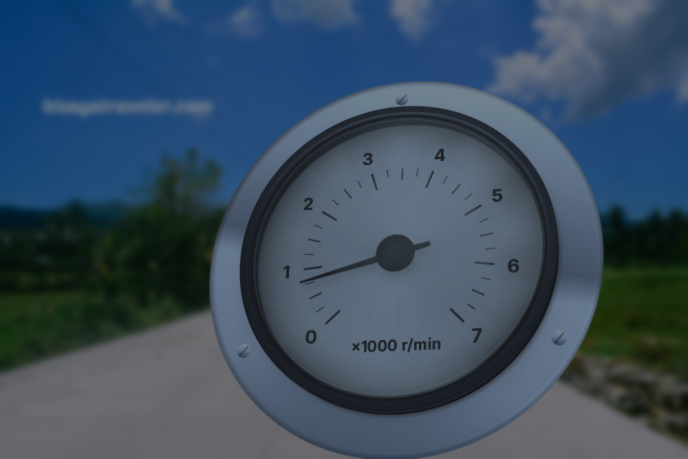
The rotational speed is 750 rpm
